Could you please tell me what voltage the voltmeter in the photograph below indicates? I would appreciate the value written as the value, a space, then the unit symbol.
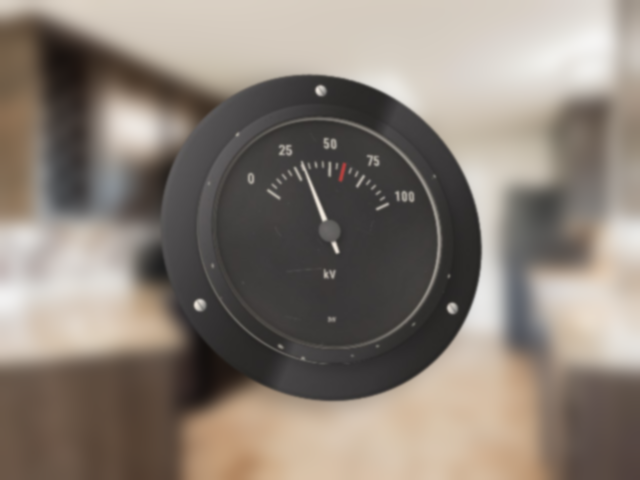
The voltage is 30 kV
